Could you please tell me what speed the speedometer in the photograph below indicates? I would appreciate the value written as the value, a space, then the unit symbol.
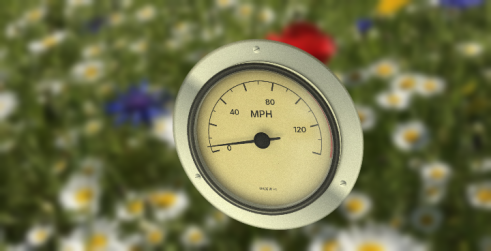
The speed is 5 mph
